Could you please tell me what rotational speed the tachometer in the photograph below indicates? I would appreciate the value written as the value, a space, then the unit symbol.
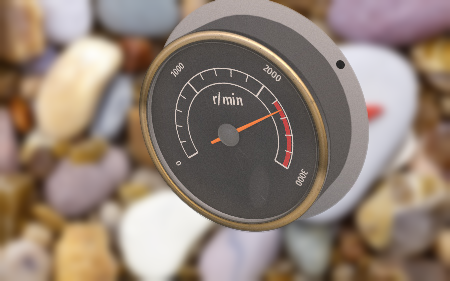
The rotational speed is 2300 rpm
